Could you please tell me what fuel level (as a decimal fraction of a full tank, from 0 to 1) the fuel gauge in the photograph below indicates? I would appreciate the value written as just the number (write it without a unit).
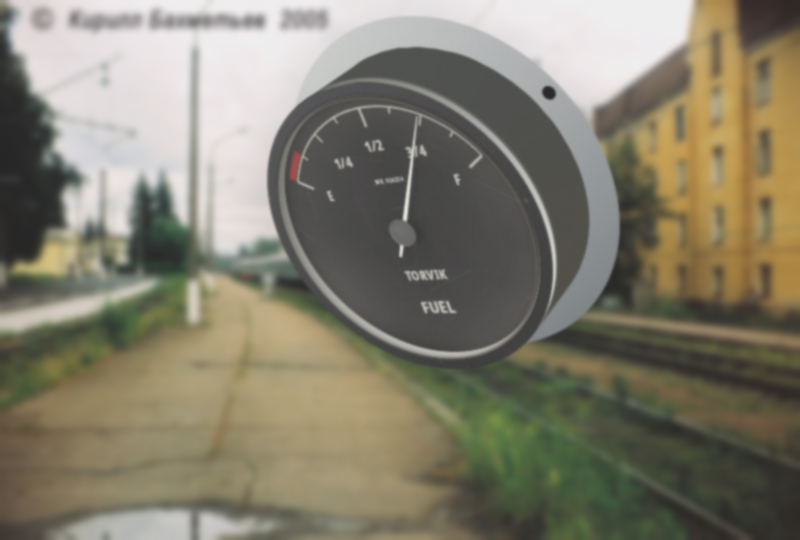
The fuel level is 0.75
